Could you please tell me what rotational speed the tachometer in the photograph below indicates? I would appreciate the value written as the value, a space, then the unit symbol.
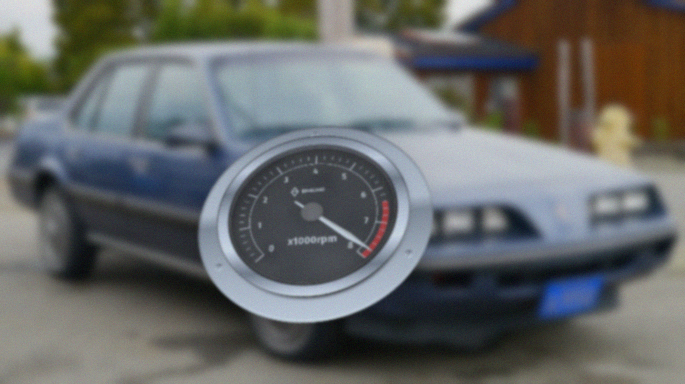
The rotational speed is 7800 rpm
